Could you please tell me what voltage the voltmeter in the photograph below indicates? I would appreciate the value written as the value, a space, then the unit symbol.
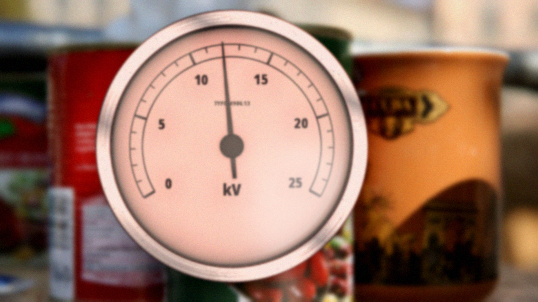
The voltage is 12 kV
